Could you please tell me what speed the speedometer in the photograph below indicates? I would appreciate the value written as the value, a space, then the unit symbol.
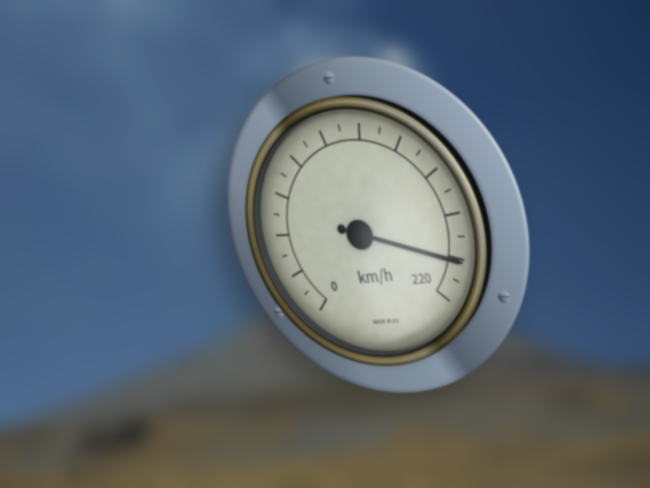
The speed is 200 km/h
